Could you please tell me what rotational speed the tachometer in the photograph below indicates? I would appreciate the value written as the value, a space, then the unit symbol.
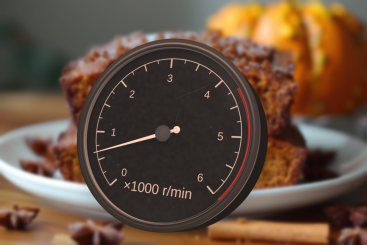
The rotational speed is 625 rpm
